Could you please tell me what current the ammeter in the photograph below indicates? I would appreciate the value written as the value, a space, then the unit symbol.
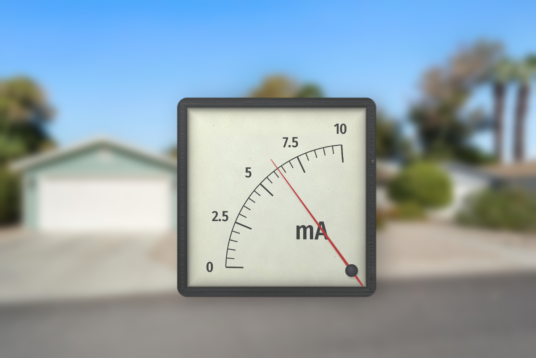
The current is 6.25 mA
